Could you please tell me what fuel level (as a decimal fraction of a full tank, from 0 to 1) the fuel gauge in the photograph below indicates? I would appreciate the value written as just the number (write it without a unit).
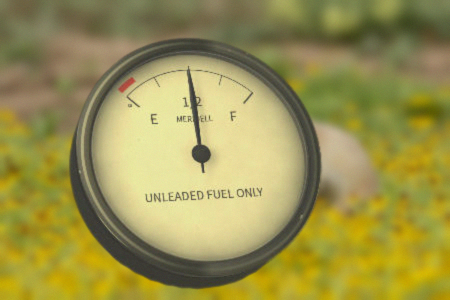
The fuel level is 0.5
